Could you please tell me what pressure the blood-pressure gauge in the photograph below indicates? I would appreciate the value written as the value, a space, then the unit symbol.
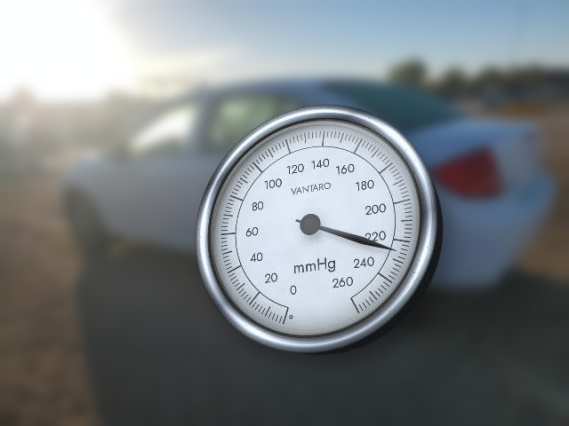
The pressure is 226 mmHg
